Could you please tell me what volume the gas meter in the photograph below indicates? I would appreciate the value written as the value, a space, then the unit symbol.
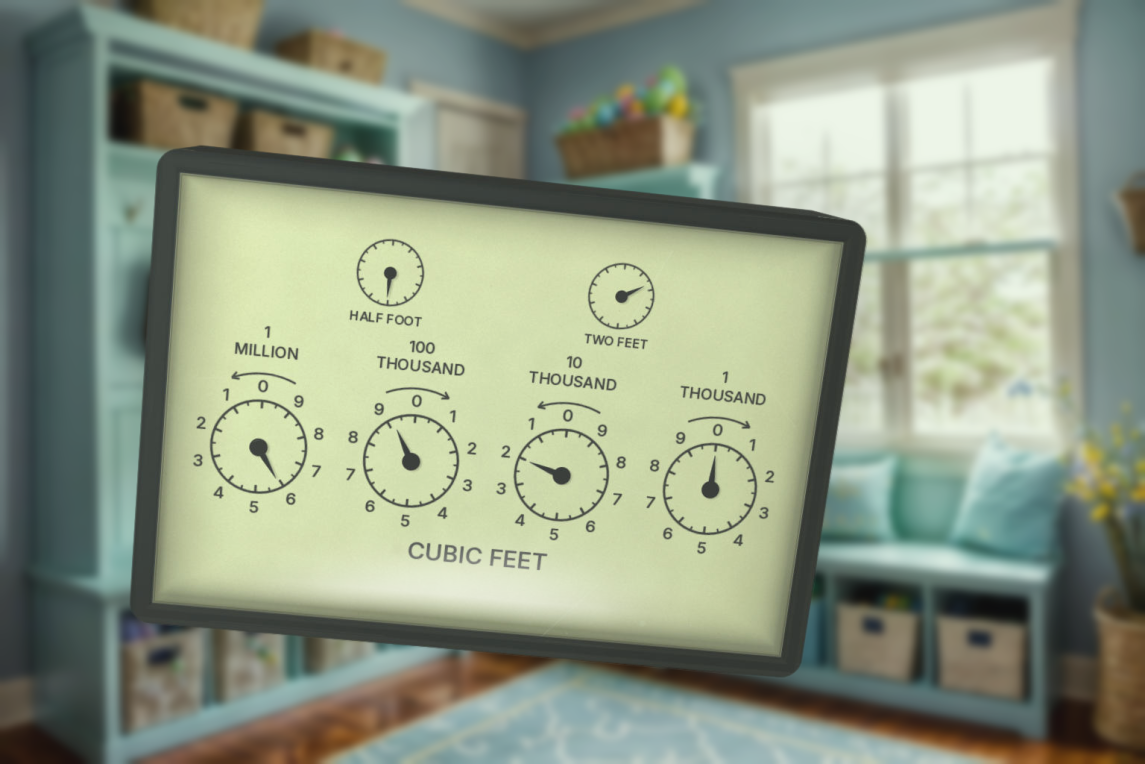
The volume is 592000 ft³
